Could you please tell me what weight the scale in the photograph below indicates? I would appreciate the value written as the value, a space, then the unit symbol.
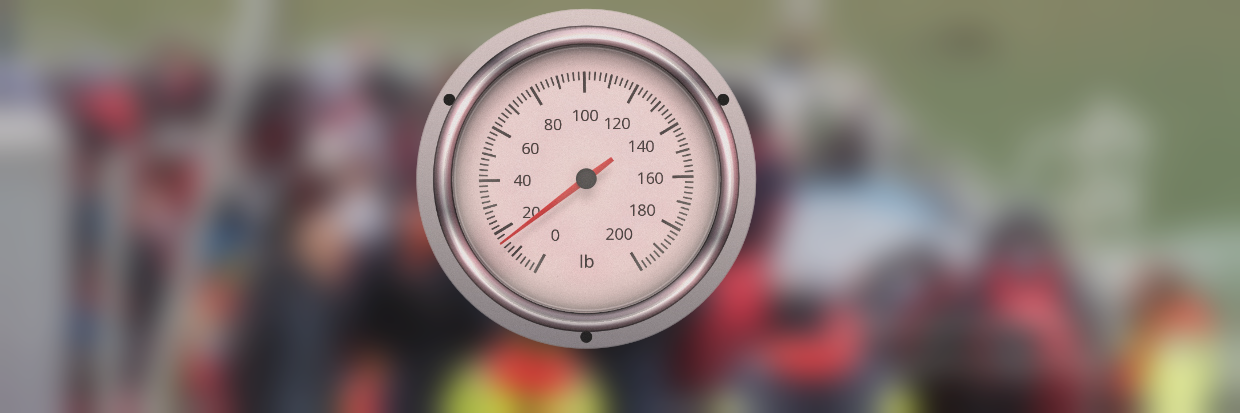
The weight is 16 lb
